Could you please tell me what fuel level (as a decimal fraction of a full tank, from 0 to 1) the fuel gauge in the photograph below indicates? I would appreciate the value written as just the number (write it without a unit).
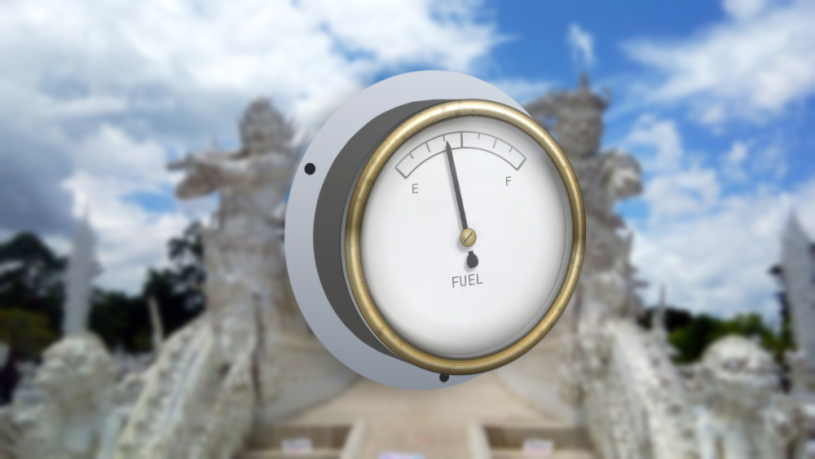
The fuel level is 0.375
